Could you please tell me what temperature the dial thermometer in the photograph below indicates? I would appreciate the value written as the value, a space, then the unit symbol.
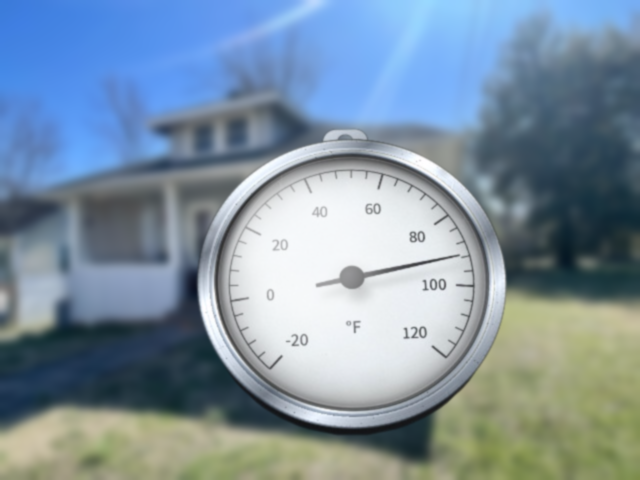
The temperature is 92 °F
